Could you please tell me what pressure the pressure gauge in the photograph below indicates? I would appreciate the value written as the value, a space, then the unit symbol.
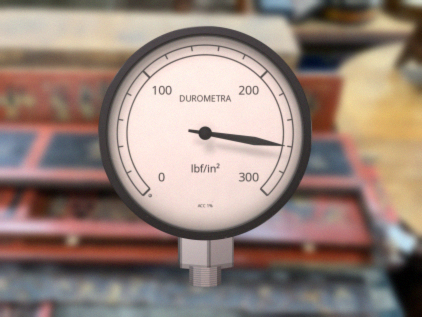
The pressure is 260 psi
